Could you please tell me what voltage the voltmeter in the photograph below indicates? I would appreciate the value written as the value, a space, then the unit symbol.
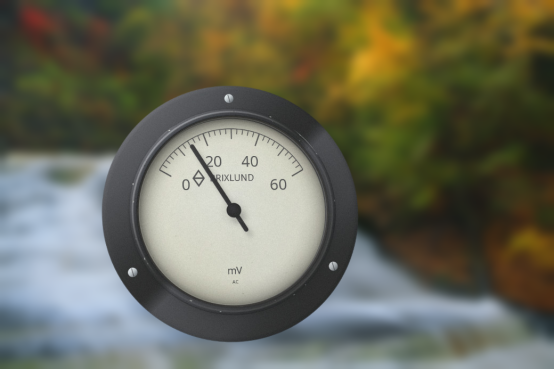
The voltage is 14 mV
